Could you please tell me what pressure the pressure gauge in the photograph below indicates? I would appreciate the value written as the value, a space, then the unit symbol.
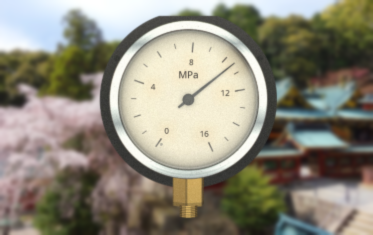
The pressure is 10.5 MPa
